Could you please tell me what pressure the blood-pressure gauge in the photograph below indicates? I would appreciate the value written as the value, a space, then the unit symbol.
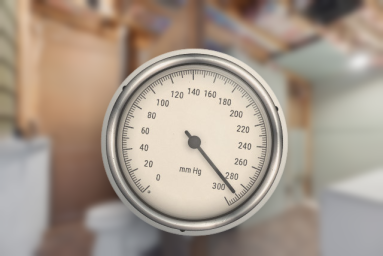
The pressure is 290 mmHg
